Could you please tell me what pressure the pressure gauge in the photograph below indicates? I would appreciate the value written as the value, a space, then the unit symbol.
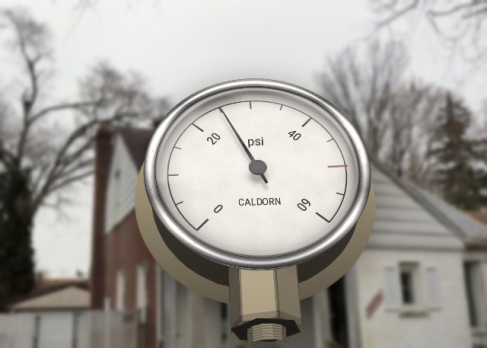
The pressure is 25 psi
